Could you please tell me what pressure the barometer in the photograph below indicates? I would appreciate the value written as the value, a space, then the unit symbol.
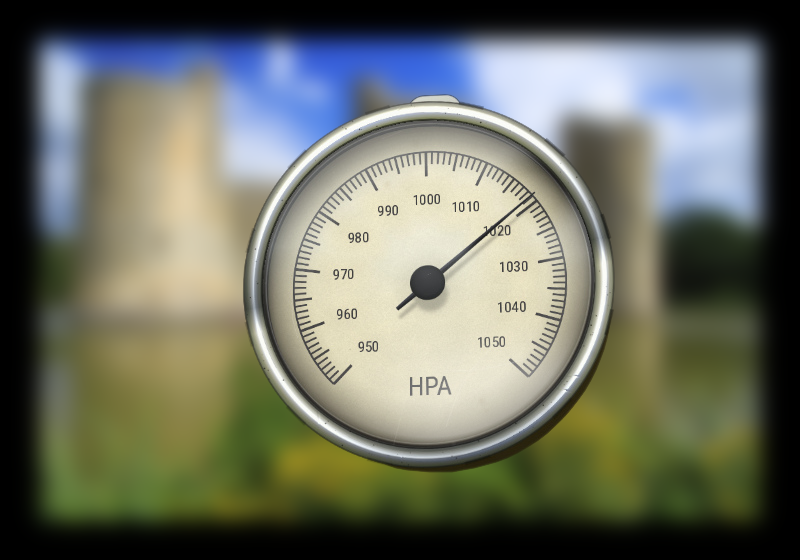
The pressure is 1019 hPa
